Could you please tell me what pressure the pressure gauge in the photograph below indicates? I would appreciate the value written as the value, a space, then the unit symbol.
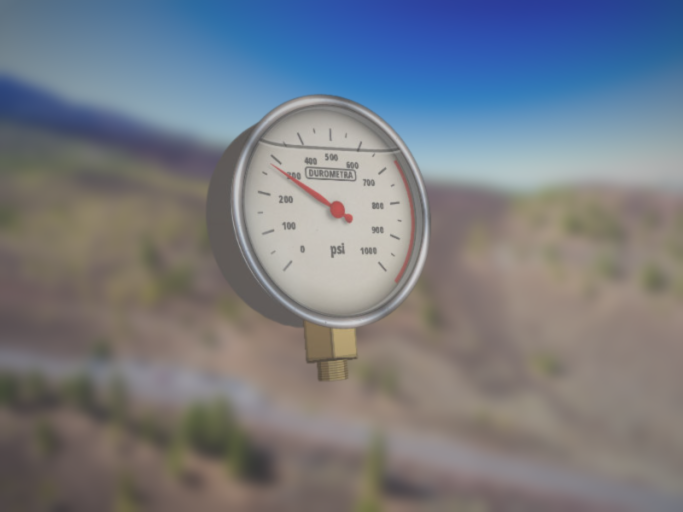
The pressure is 275 psi
